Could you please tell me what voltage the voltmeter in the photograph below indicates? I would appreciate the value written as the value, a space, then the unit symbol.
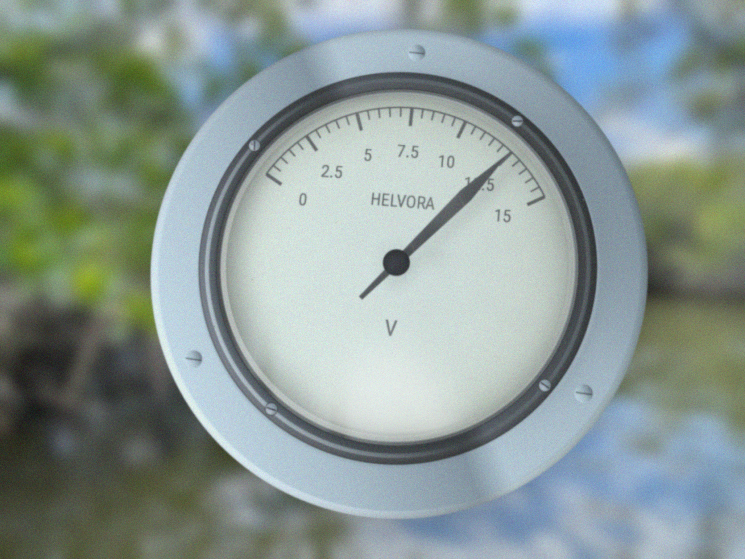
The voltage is 12.5 V
